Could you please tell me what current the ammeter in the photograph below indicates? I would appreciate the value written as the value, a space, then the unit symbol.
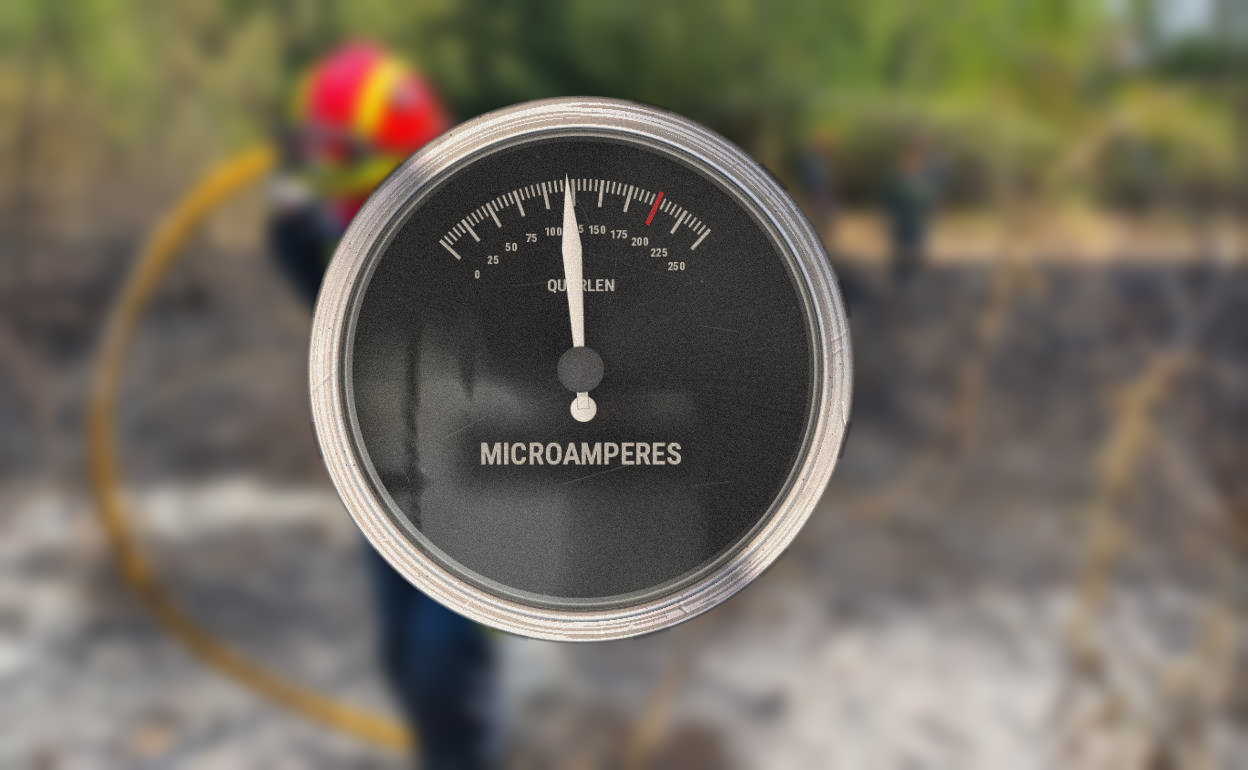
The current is 120 µA
